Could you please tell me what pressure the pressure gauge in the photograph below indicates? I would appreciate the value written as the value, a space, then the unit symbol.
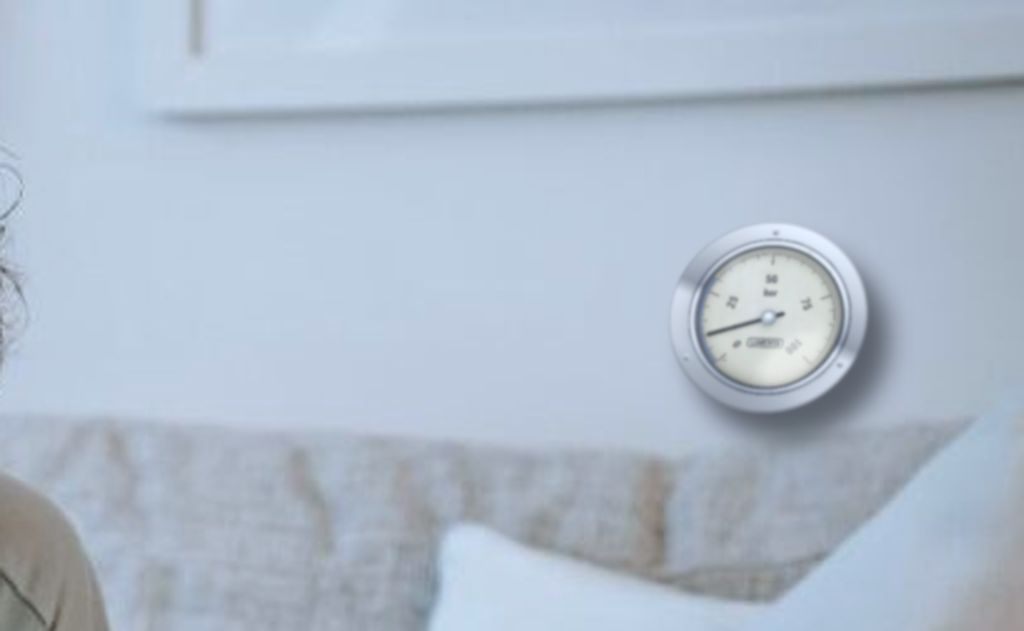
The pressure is 10 bar
